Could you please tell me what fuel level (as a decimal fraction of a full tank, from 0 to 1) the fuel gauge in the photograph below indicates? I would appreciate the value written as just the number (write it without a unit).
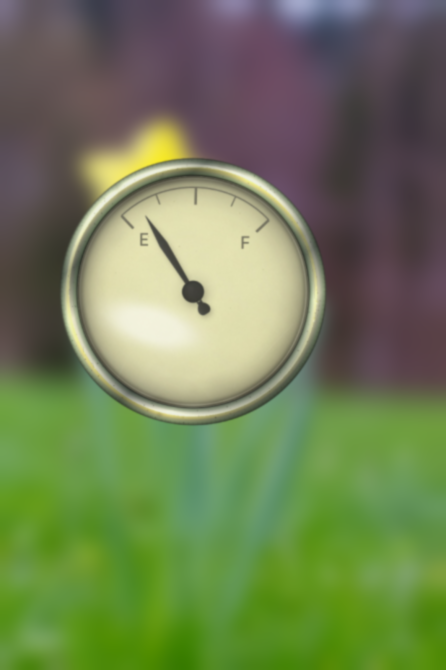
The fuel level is 0.125
